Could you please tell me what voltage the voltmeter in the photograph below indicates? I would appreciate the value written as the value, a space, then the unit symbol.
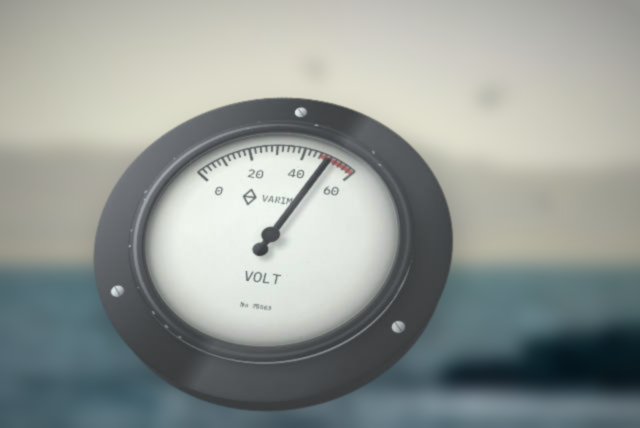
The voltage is 50 V
